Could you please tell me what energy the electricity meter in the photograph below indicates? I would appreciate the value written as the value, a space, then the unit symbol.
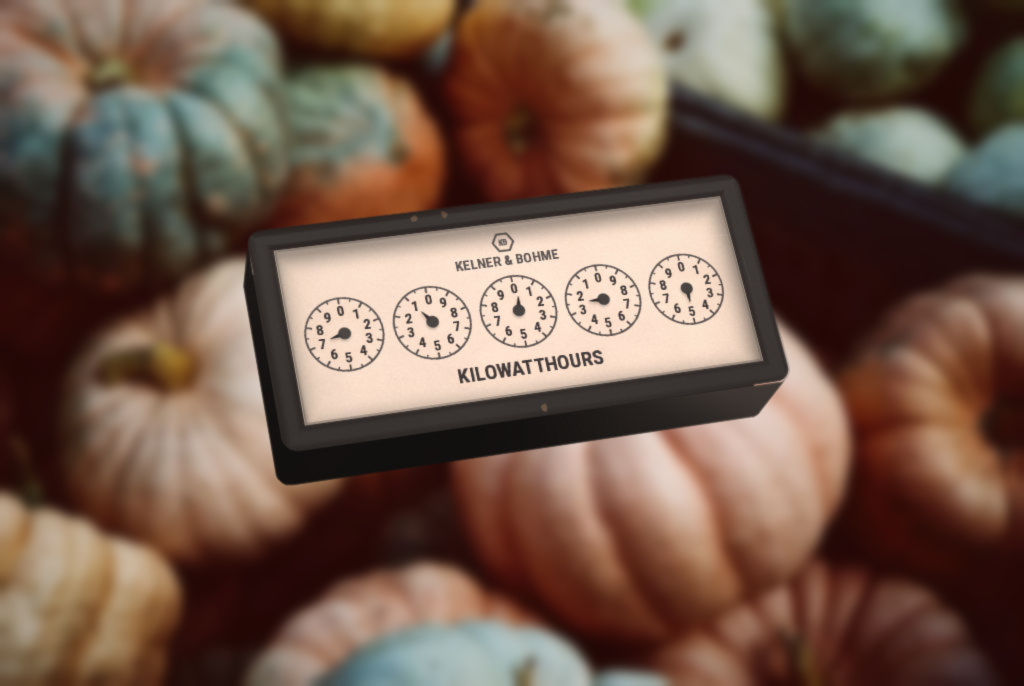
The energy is 71025 kWh
